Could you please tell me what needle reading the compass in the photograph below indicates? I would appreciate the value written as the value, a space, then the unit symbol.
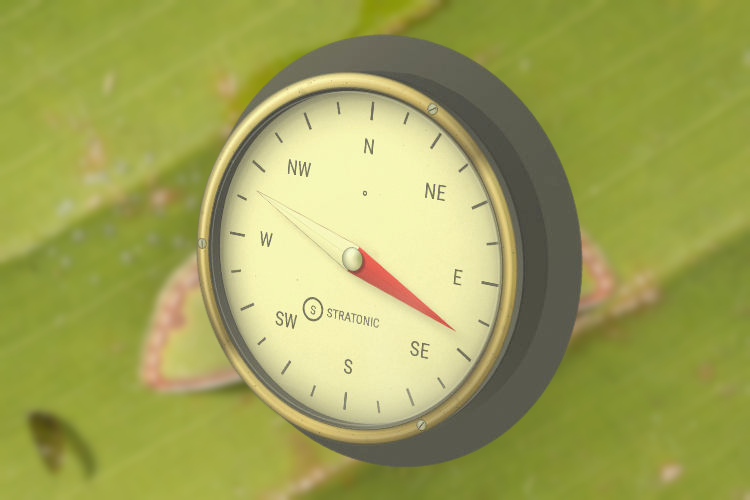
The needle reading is 112.5 °
